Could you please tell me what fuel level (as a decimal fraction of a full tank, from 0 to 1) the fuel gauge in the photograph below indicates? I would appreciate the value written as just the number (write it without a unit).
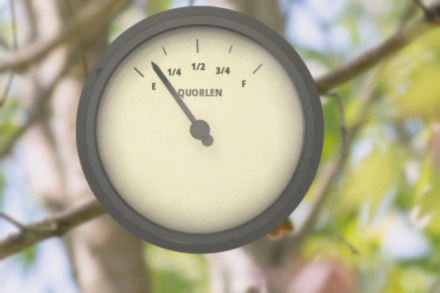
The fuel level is 0.125
